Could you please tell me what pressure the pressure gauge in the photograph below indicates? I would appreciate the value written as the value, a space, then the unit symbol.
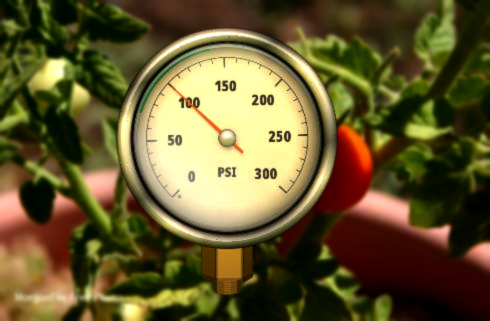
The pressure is 100 psi
